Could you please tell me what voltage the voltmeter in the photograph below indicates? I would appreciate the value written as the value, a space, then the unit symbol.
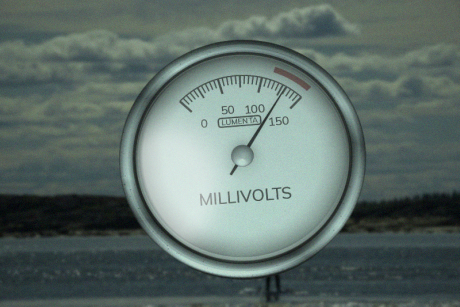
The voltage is 130 mV
